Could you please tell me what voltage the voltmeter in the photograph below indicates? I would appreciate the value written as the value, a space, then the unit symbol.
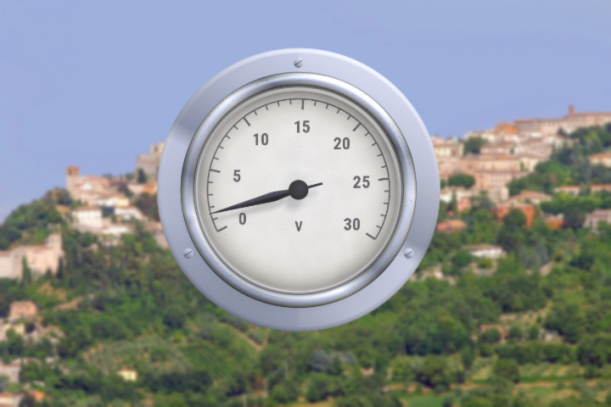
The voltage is 1.5 V
